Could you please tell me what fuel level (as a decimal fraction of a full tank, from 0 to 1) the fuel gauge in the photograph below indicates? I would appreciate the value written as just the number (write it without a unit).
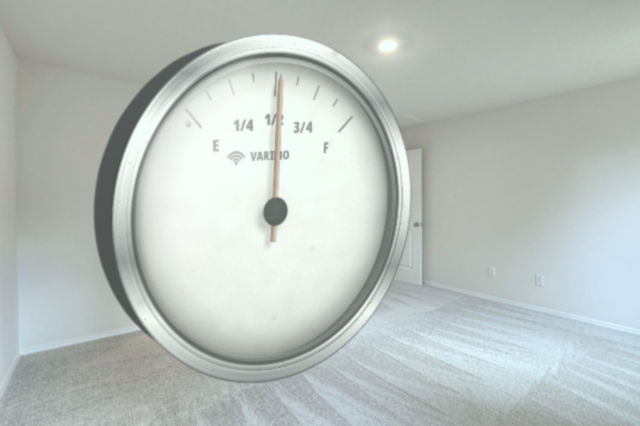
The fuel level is 0.5
